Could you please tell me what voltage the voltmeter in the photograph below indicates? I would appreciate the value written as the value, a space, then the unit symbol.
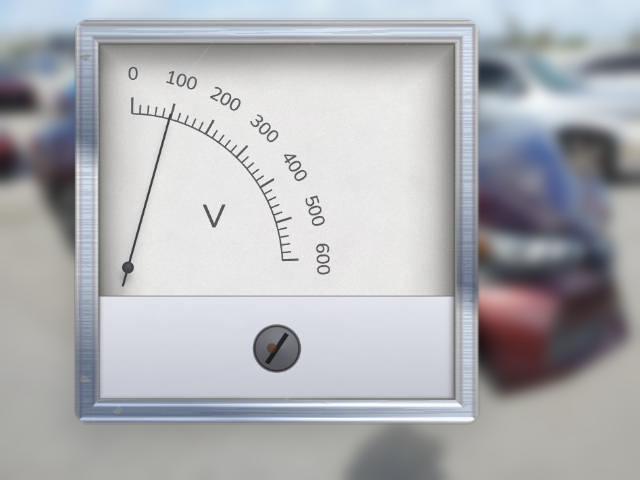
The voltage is 100 V
